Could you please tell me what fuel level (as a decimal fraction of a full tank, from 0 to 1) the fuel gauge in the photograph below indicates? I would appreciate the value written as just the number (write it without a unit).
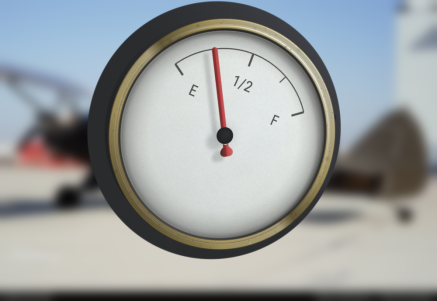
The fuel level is 0.25
